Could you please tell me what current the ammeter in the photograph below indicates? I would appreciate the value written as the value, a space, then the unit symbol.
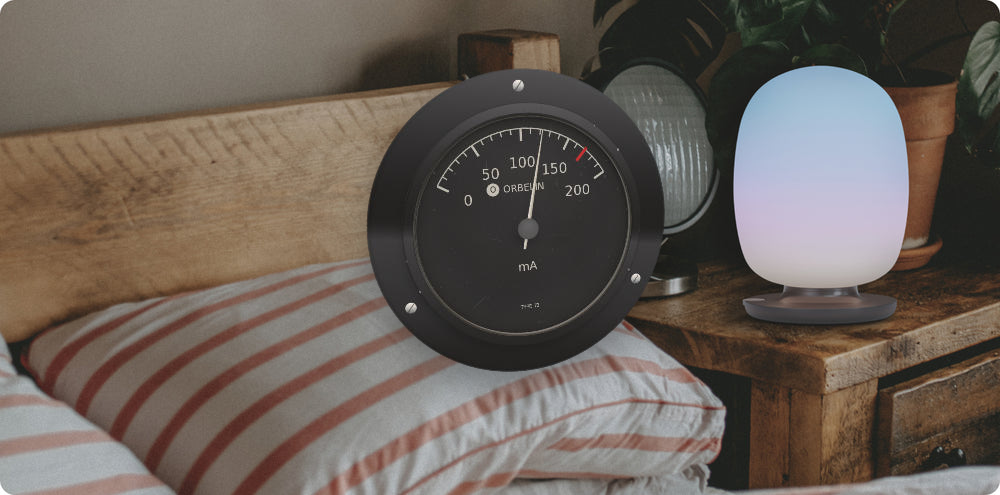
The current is 120 mA
